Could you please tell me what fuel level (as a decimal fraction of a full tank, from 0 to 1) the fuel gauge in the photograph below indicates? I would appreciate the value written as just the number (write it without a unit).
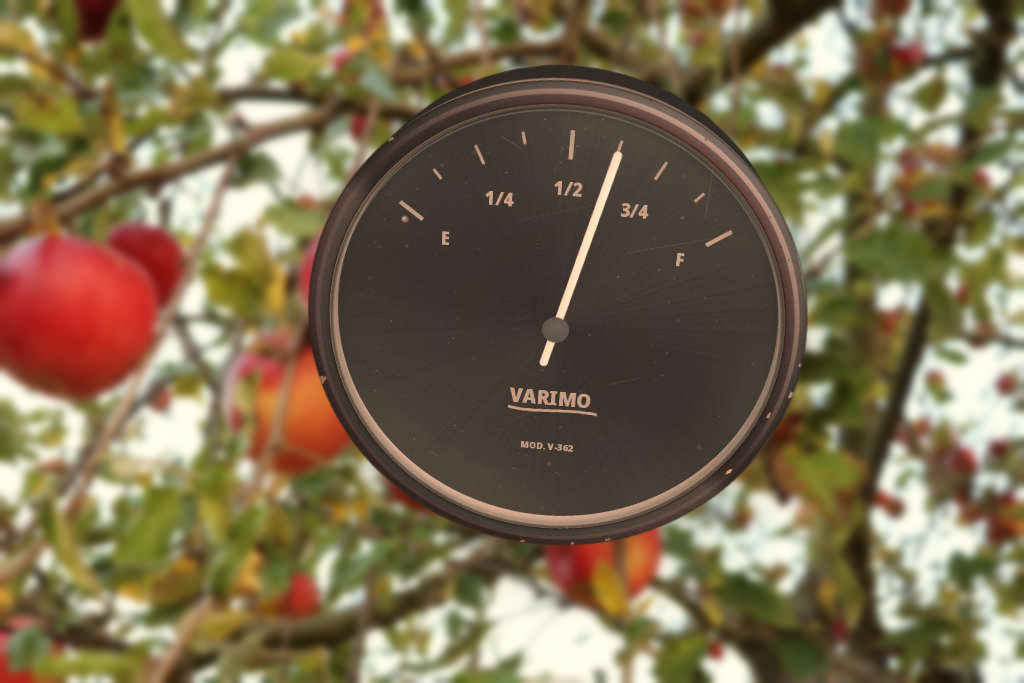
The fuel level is 0.625
